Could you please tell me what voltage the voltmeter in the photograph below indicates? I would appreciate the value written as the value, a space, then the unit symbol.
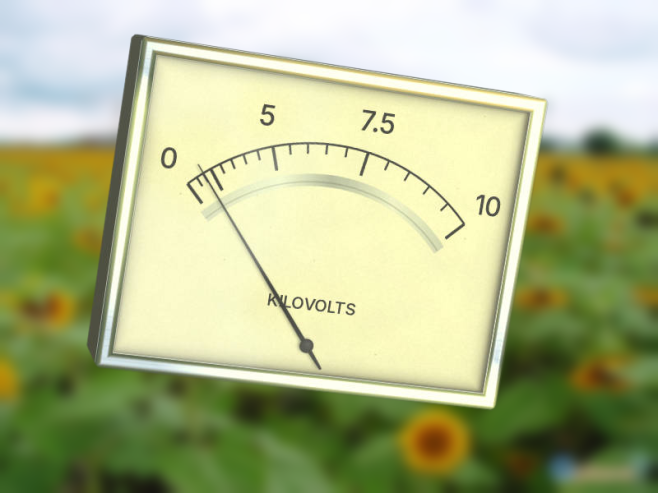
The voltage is 2 kV
